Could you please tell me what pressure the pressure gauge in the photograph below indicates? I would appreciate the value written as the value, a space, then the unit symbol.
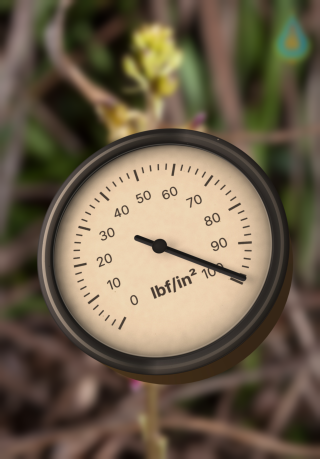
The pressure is 99 psi
